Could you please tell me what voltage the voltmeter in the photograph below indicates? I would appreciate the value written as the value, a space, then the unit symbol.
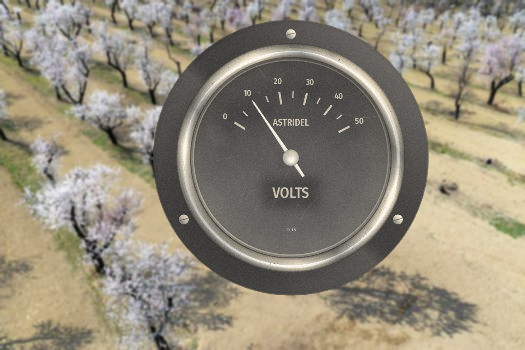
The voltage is 10 V
